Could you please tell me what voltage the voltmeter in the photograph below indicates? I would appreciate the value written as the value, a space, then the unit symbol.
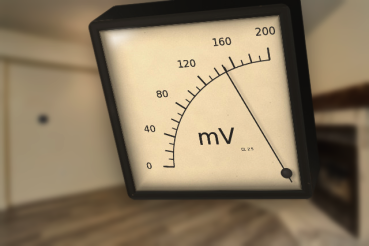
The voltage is 150 mV
